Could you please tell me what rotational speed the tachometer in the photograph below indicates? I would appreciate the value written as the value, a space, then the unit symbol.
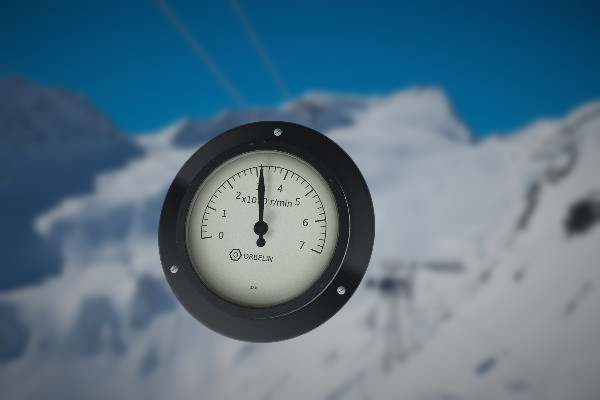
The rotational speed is 3200 rpm
